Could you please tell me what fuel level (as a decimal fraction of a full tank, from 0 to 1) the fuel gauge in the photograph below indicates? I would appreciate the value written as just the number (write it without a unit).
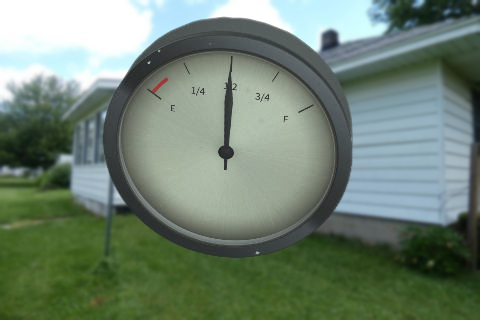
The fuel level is 0.5
